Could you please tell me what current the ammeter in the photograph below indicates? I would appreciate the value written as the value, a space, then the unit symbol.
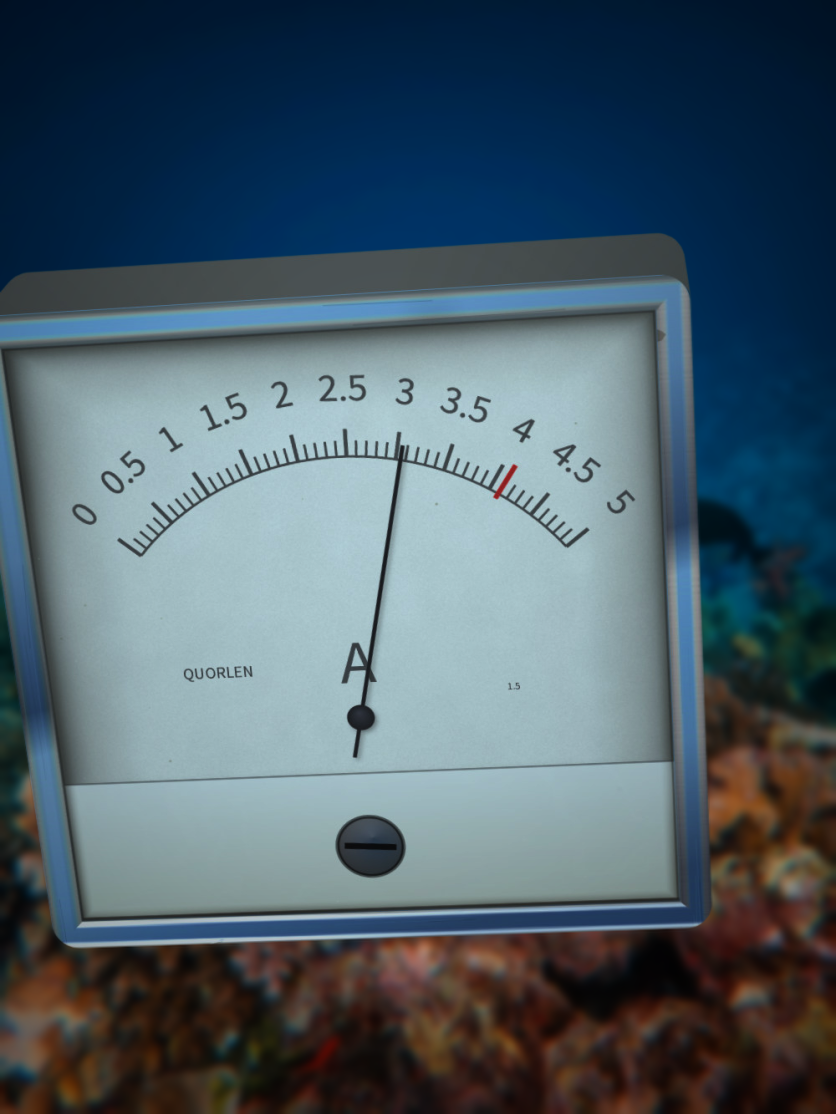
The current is 3.05 A
